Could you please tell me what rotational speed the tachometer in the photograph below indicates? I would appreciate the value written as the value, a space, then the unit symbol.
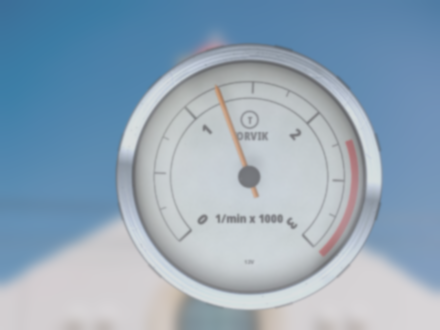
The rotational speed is 1250 rpm
